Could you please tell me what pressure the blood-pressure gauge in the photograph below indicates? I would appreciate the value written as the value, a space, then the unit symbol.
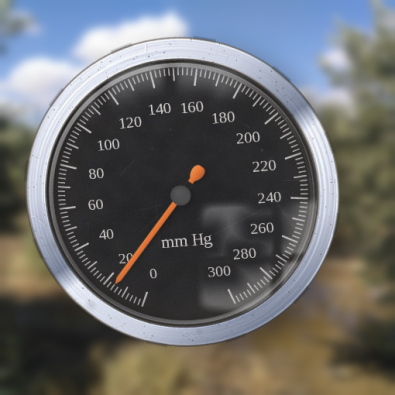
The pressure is 16 mmHg
